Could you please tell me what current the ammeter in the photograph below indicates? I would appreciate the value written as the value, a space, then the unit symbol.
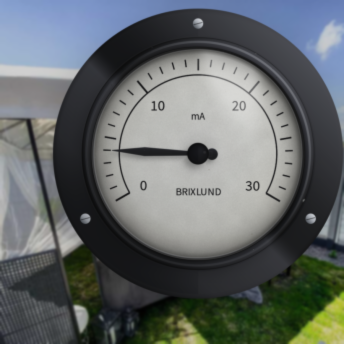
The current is 4 mA
